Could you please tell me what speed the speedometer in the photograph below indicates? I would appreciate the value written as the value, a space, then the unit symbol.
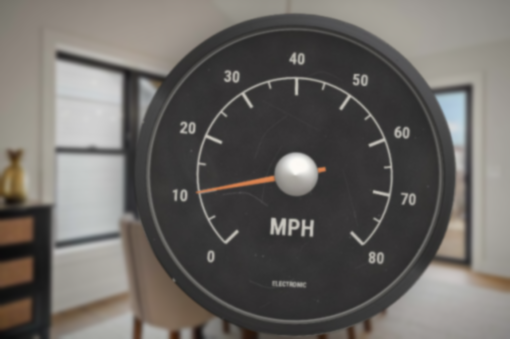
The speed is 10 mph
